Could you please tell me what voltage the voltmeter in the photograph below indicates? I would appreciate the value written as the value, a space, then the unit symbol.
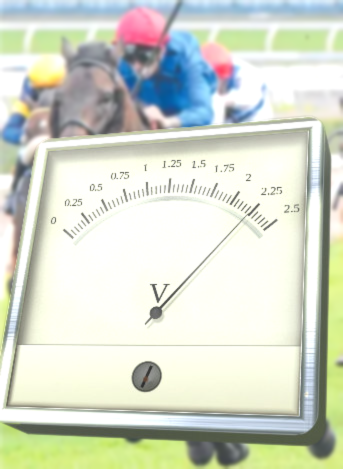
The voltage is 2.25 V
